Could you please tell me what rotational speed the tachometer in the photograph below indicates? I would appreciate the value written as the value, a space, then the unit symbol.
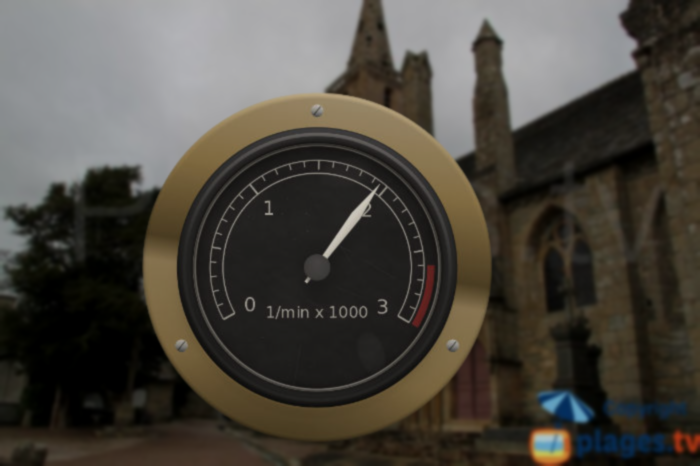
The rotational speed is 1950 rpm
